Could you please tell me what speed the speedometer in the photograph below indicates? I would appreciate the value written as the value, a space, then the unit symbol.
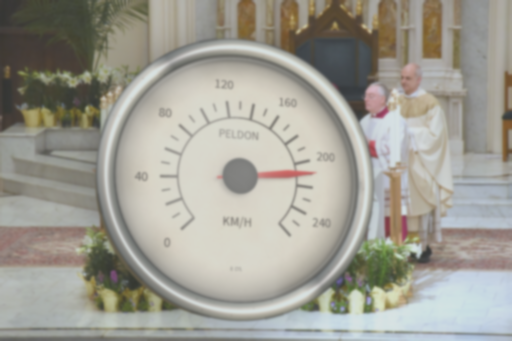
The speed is 210 km/h
